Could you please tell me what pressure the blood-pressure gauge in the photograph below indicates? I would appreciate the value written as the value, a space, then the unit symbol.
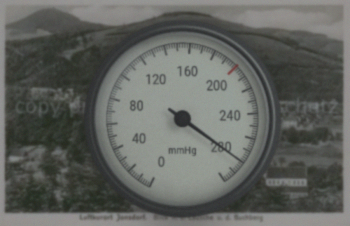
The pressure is 280 mmHg
